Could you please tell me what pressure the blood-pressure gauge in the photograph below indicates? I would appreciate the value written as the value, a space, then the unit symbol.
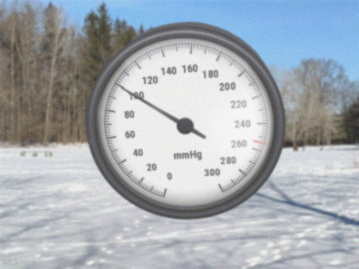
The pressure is 100 mmHg
